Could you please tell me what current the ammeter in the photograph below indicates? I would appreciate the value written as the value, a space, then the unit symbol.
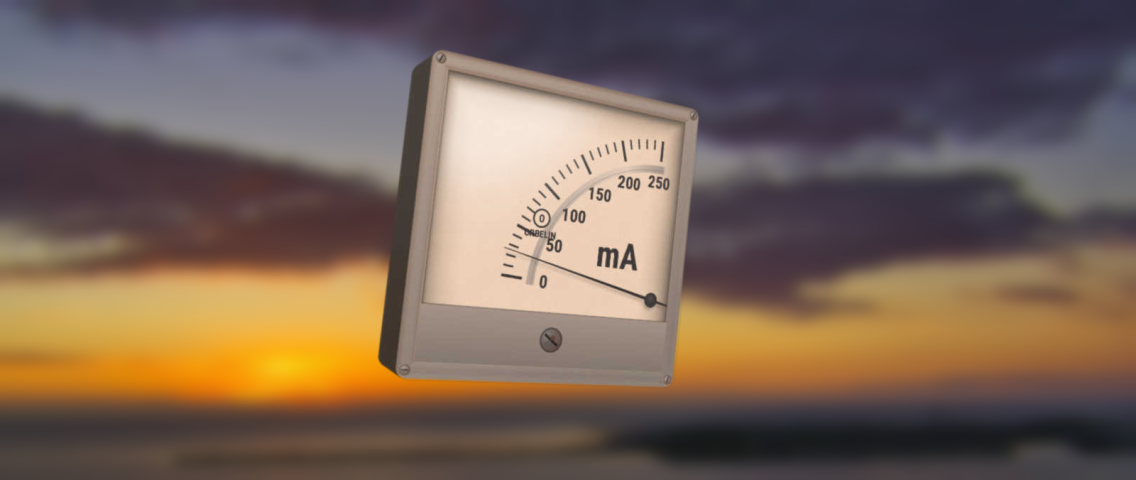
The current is 25 mA
